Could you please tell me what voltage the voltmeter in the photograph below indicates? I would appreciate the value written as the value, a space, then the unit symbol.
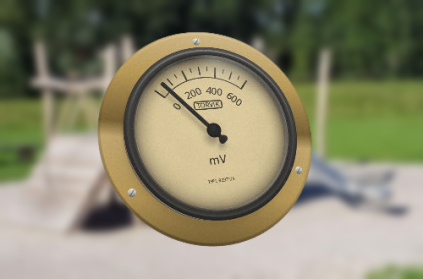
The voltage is 50 mV
